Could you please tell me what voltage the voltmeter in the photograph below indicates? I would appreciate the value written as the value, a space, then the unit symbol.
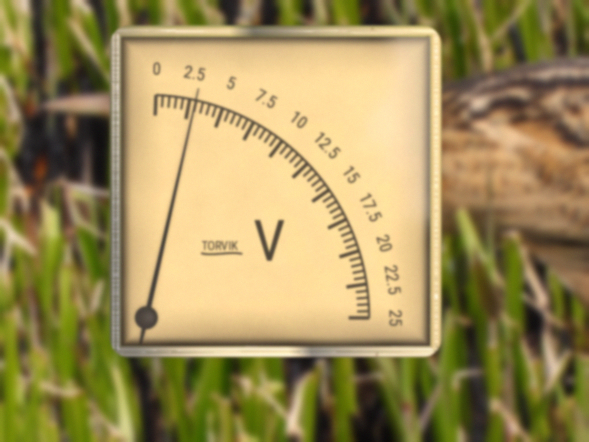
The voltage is 3 V
